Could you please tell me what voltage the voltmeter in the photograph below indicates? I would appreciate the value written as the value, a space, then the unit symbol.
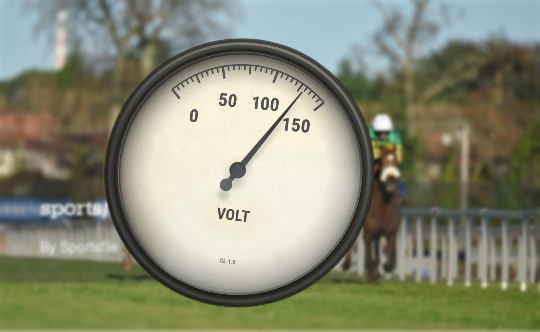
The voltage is 130 V
